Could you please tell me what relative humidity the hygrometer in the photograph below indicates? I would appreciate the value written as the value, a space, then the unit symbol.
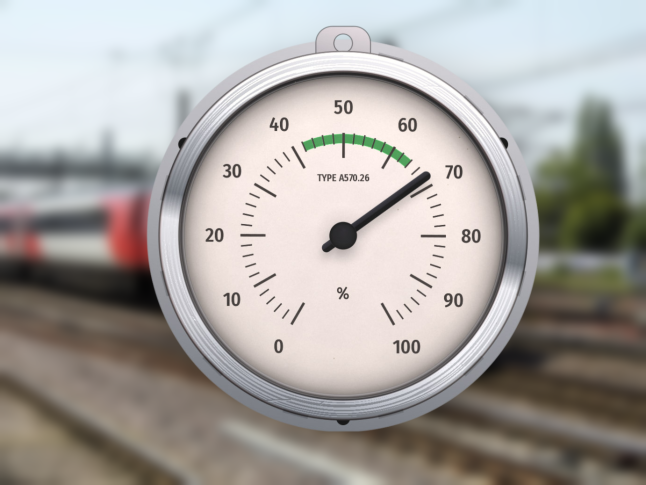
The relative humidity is 68 %
